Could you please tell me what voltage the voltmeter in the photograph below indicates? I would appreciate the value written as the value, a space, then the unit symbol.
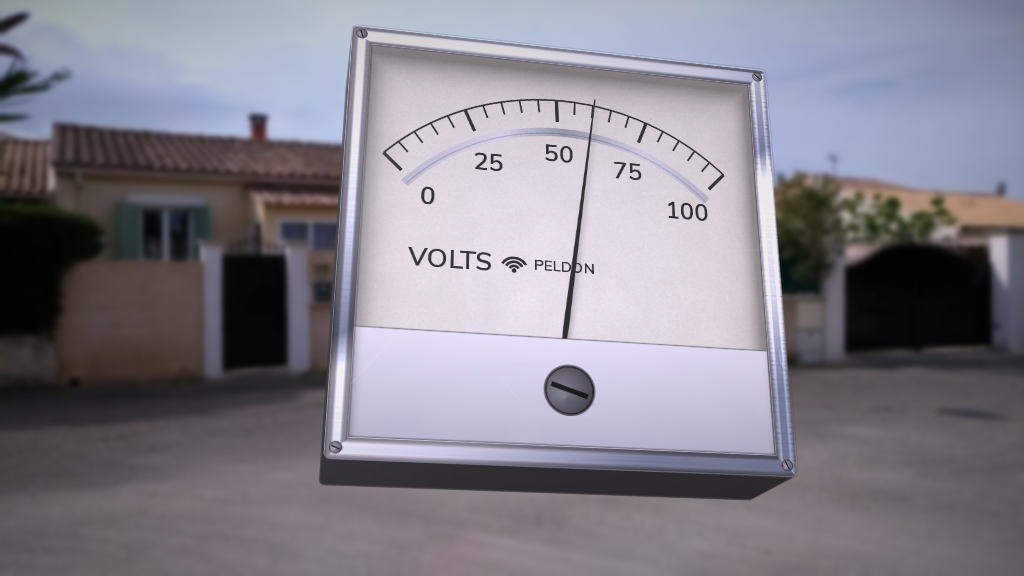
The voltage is 60 V
